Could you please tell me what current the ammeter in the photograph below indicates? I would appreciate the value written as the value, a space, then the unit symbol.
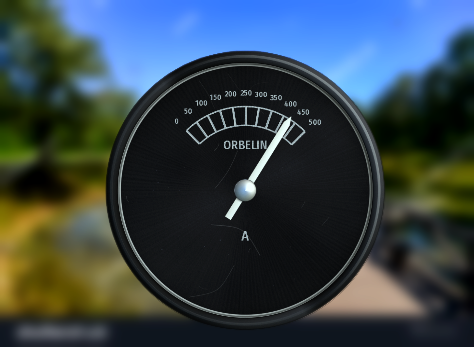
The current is 425 A
